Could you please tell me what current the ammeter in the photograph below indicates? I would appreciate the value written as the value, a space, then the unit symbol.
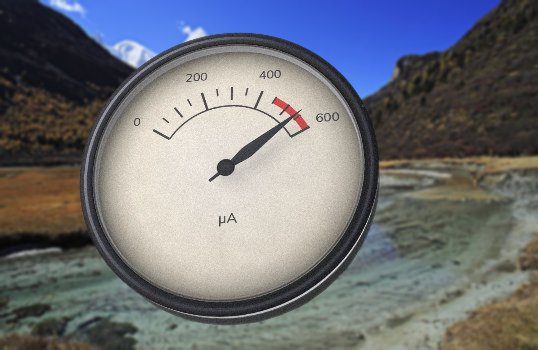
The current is 550 µA
